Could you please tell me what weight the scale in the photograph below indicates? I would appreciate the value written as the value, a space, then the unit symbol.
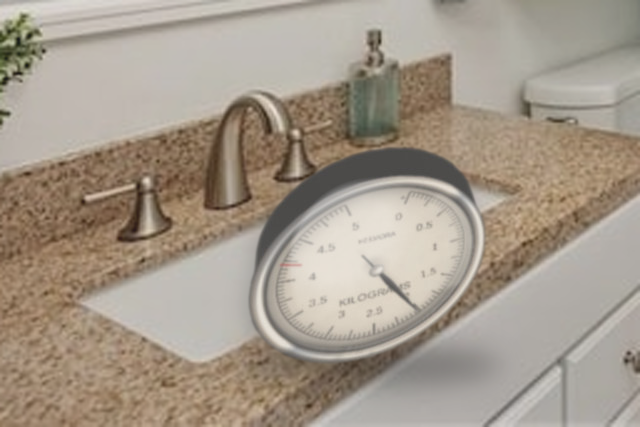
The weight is 2 kg
